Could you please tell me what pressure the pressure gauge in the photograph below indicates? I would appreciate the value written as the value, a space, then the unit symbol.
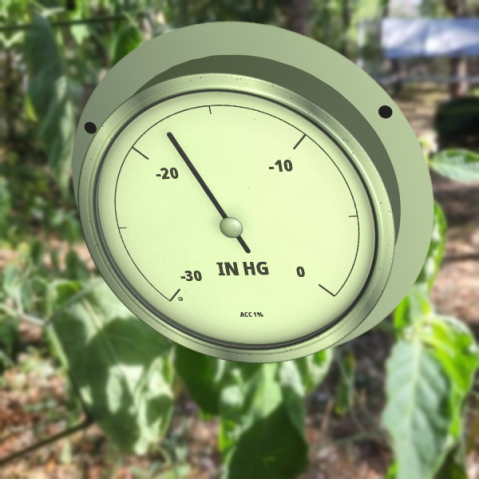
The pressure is -17.5 inHg
